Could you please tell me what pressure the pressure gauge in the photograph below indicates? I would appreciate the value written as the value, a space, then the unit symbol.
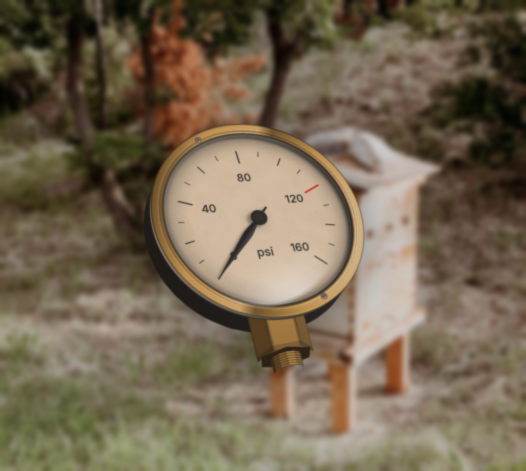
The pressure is 0 psi
